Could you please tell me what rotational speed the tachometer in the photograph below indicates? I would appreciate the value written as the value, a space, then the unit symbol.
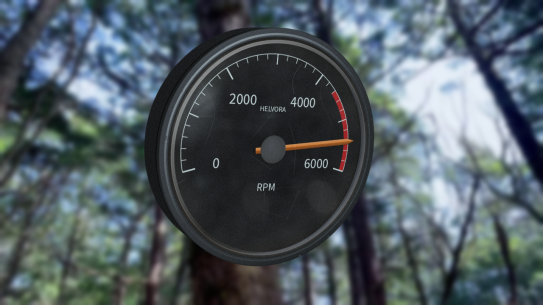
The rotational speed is 5400 rpm
